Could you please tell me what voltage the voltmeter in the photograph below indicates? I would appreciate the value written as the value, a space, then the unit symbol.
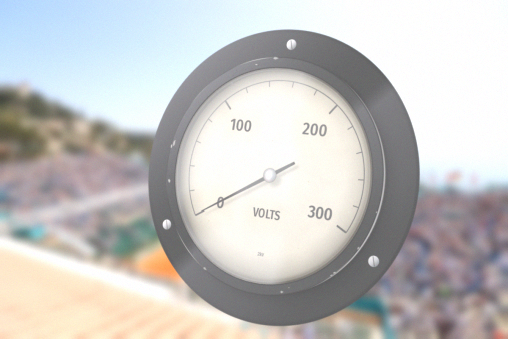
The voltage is 0 V
